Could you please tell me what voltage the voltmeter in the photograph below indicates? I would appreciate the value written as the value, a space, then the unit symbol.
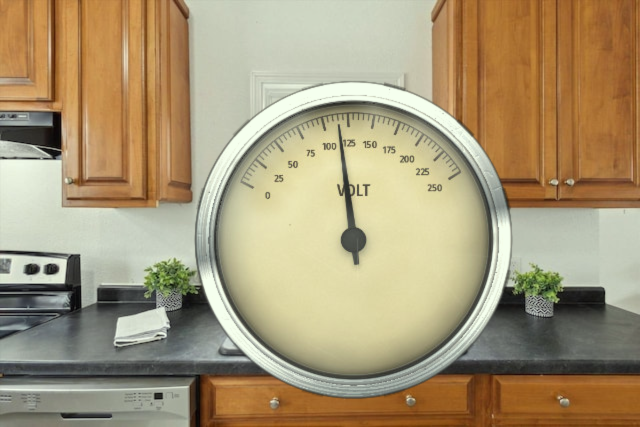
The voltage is 115 V
